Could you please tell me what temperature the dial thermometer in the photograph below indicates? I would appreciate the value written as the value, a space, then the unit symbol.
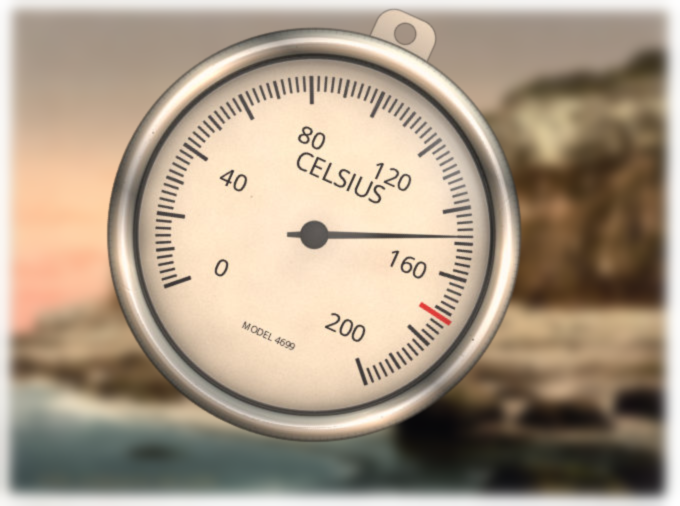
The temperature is 148 °C
